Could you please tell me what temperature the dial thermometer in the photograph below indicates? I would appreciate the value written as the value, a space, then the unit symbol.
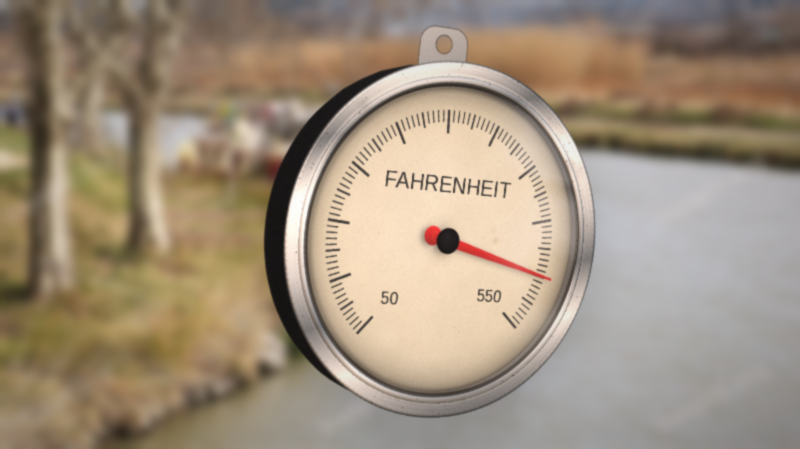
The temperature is 500 °F
